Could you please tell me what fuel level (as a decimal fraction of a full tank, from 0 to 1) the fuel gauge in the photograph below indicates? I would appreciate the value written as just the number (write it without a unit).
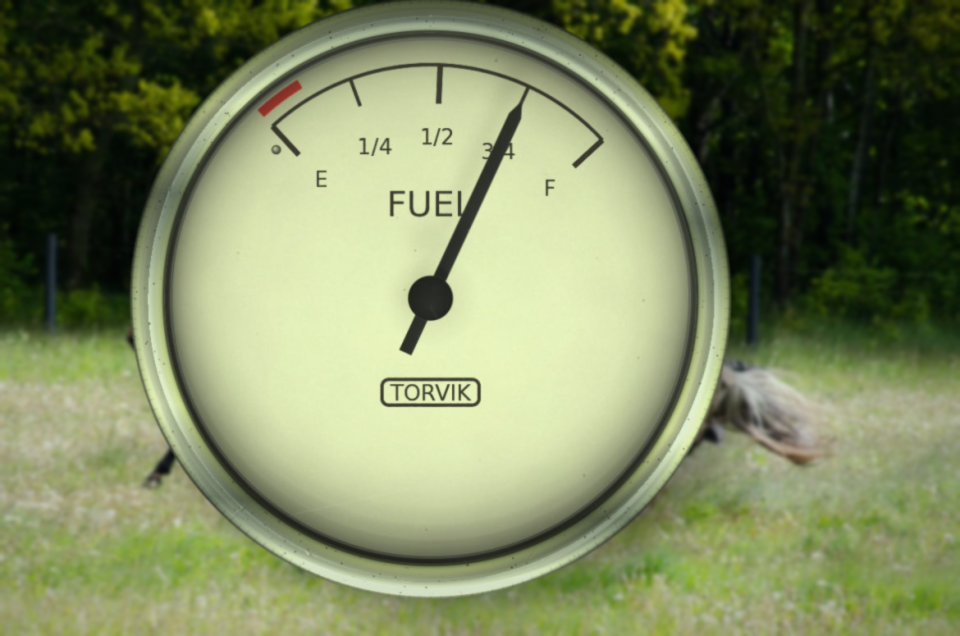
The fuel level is 0.75
